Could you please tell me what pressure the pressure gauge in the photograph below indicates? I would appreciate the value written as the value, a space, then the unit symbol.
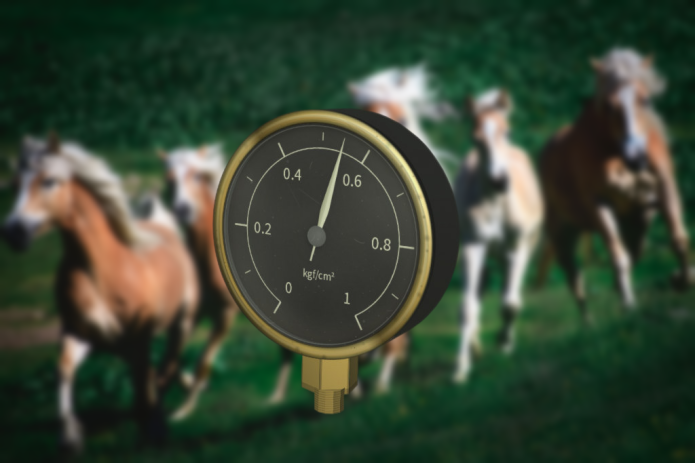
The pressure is 0.55 kg/cm²
